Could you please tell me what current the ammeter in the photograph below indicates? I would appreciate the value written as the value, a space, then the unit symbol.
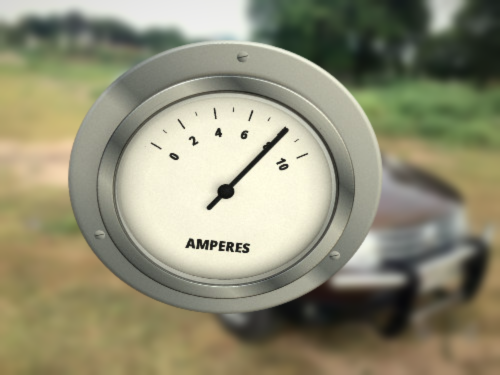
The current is 8 A
